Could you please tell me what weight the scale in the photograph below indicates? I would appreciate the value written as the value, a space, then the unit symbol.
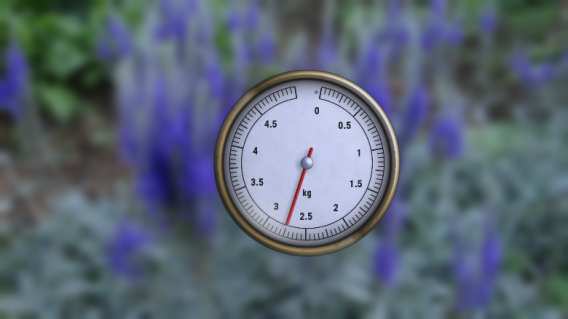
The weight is 2.75 kg
